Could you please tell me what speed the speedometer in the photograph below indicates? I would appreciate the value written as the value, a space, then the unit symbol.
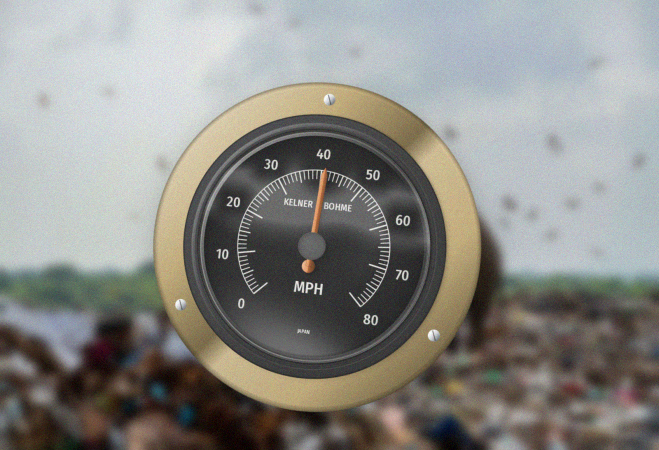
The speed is 41 mph
